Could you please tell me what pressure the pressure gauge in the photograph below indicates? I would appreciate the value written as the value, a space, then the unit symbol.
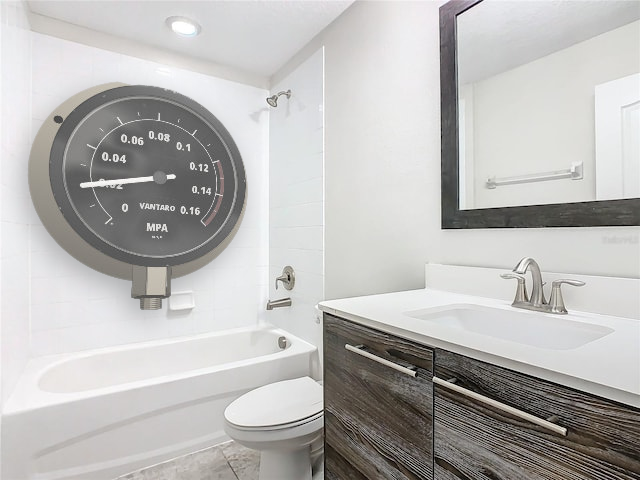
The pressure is 0.02 MPa
